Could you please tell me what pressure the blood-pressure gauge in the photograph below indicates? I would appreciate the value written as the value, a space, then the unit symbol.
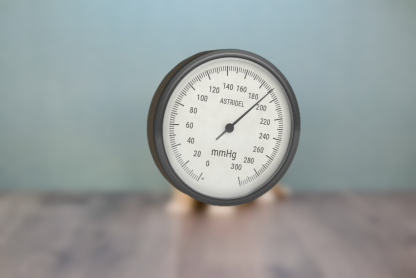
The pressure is 190 mmHg
